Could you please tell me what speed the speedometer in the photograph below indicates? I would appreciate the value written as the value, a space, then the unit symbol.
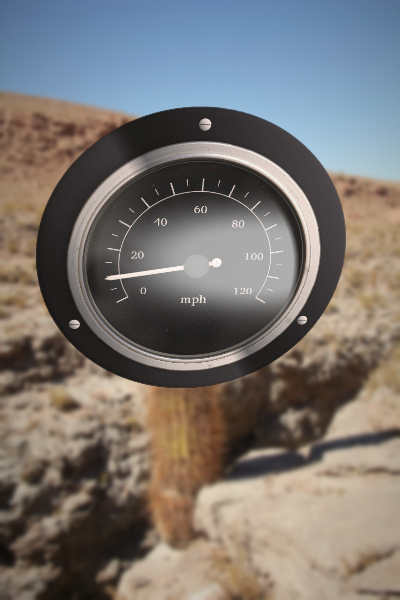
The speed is 10 mph
